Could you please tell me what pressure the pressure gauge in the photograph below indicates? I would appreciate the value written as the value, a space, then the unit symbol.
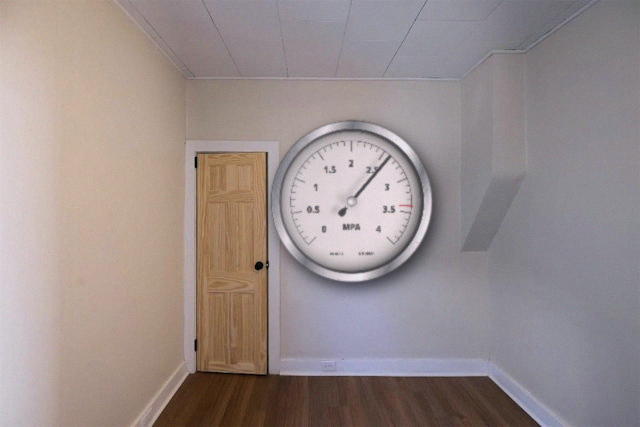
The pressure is 2.6 MPa
